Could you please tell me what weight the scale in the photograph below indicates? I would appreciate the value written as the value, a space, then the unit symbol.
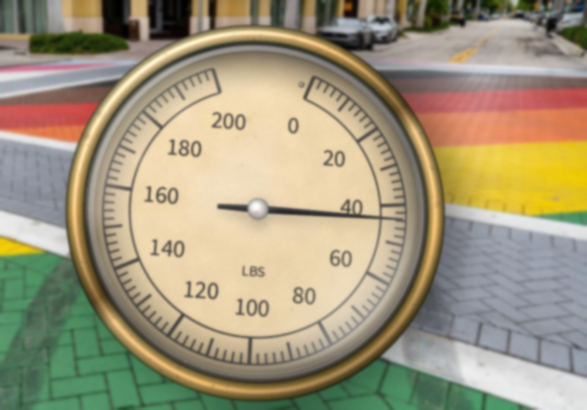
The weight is 44 lb
